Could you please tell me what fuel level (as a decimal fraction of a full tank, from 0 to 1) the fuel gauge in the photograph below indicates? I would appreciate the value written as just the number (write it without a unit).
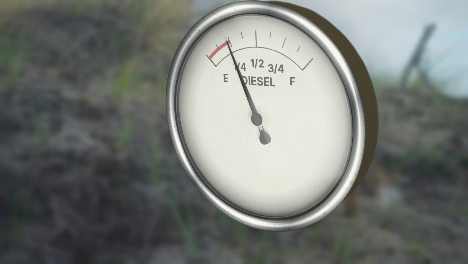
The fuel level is 0.25
